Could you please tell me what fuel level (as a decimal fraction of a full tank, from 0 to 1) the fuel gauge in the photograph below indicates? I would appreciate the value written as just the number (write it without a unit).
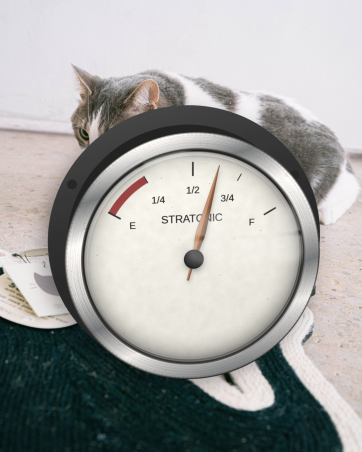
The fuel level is 0.625
